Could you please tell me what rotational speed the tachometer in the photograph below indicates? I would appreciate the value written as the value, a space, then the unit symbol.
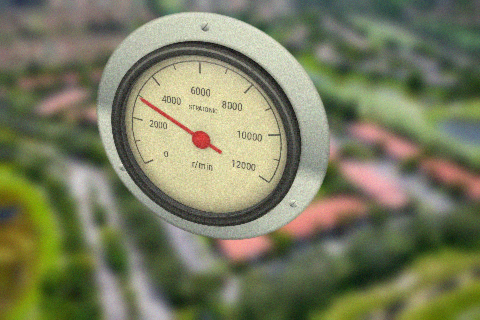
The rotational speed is 3000 rpm
